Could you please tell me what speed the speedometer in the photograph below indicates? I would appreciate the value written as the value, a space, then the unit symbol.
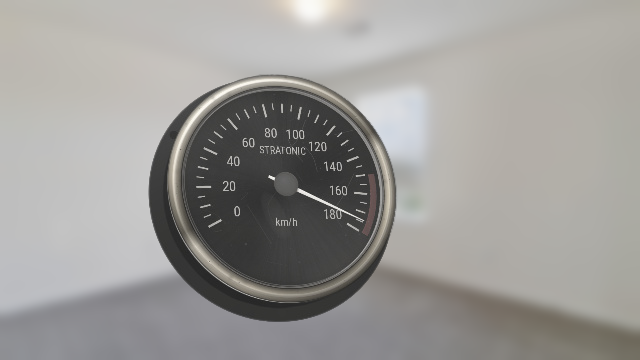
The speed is 175 km/h
